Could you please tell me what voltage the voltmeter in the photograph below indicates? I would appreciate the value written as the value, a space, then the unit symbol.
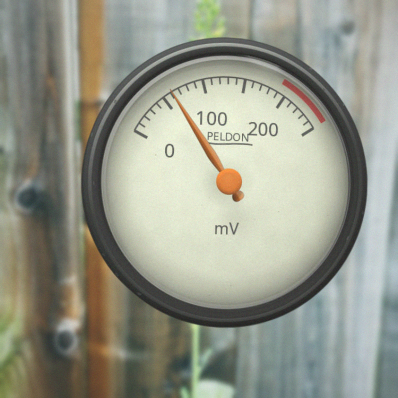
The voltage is 60 mV
